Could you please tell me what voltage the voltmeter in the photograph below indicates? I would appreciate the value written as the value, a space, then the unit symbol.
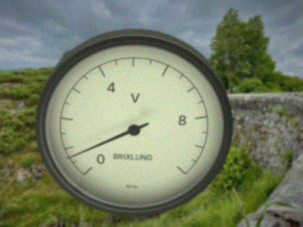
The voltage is 0.75 V
